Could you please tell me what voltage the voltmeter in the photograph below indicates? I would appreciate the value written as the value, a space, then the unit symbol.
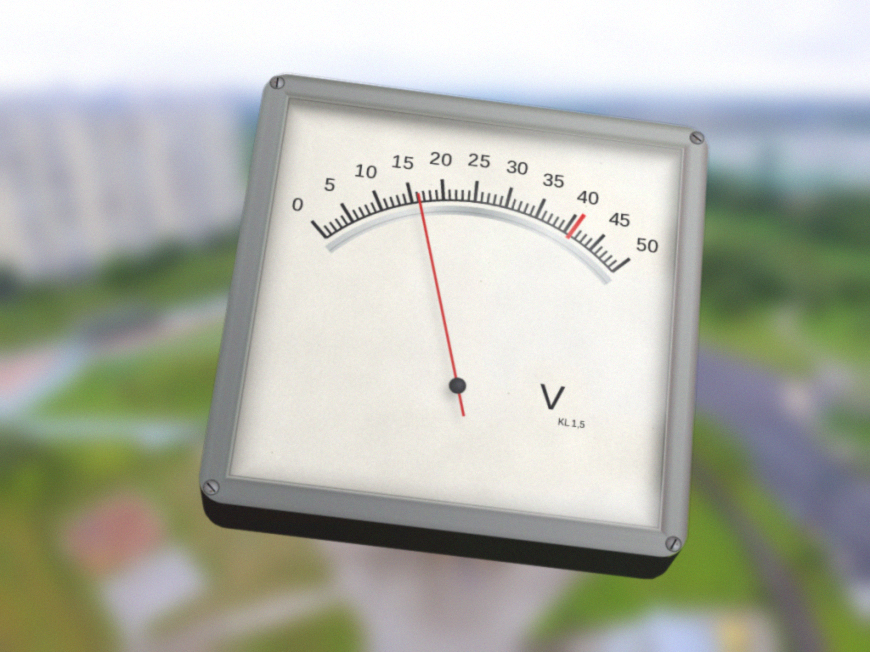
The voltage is 16 V
